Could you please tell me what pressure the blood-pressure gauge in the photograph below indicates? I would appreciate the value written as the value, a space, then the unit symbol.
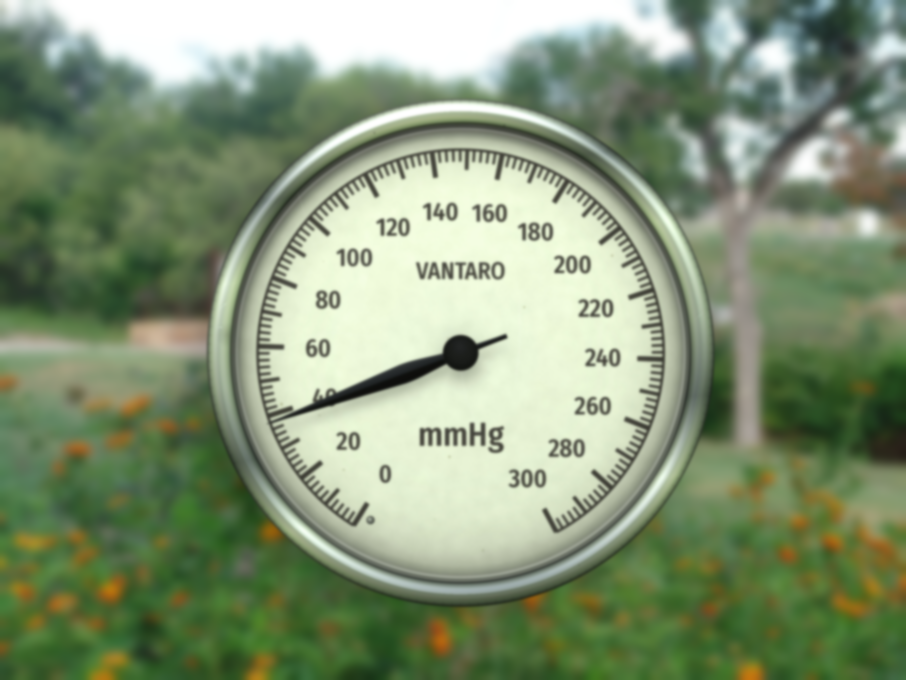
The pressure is 38 mmHg
